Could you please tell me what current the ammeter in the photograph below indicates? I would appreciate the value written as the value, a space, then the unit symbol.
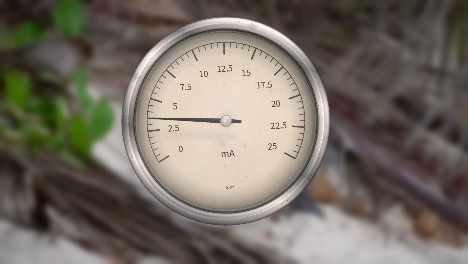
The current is 3.5 mA
